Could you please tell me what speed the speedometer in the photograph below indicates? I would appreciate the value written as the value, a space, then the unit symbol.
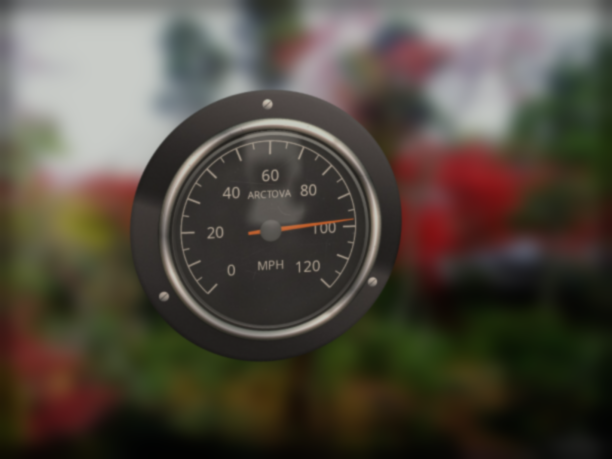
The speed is 97.5 mph
